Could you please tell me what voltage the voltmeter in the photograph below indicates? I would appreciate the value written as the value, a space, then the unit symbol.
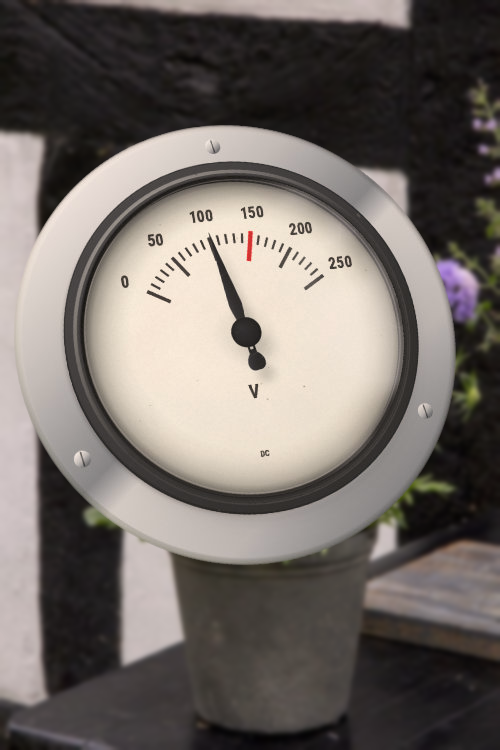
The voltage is 100 V
